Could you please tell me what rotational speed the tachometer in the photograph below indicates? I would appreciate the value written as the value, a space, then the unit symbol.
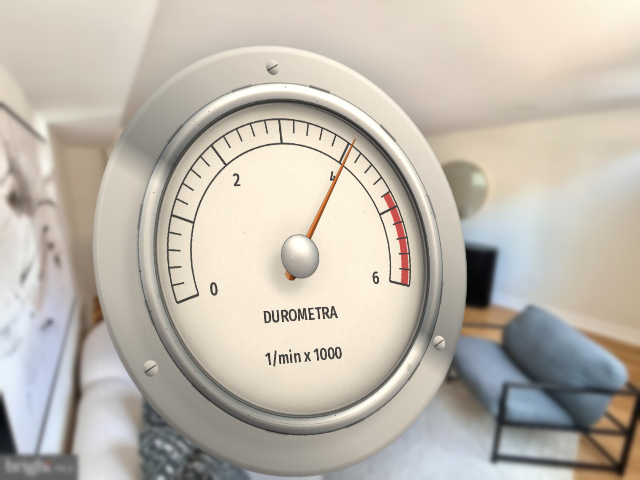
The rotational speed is 4000 rpm
